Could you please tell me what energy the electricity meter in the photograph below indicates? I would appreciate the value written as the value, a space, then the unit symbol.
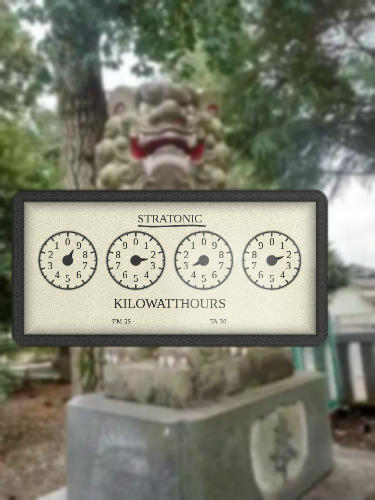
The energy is 9232 kWh
